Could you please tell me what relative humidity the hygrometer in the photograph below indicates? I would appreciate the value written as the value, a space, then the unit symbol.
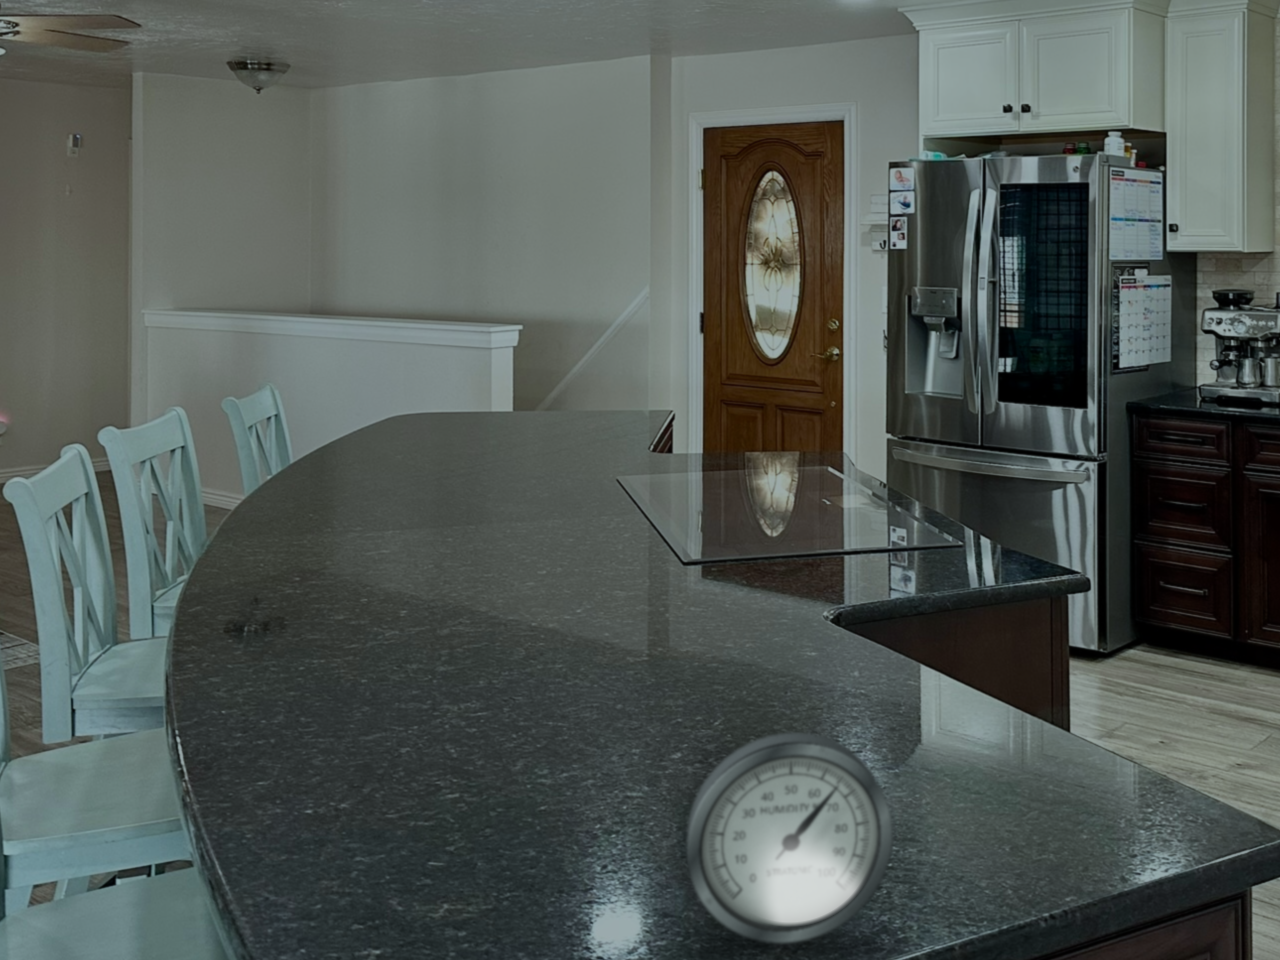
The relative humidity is 65 %
